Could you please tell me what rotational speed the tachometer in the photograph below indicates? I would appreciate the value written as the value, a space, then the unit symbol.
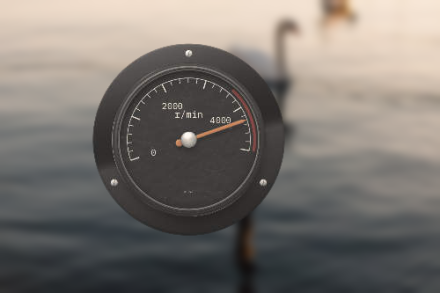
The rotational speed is 4300 rpm
